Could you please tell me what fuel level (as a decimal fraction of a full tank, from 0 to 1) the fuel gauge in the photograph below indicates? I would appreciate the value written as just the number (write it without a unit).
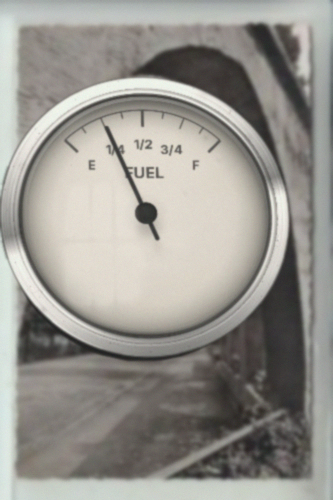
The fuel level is 0.25
